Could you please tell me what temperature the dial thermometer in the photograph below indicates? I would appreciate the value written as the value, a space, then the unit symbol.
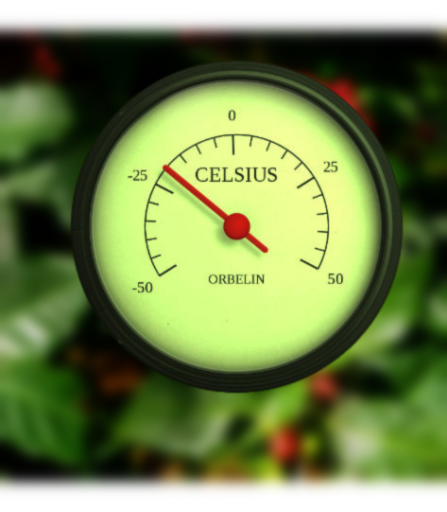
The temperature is -20 °C
